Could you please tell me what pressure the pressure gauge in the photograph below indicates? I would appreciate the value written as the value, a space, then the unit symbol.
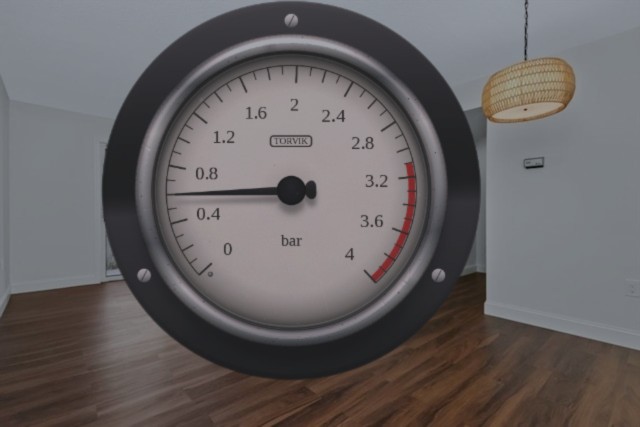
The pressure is 0.6 bar
